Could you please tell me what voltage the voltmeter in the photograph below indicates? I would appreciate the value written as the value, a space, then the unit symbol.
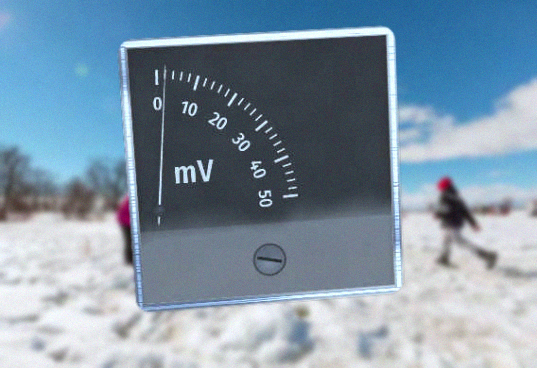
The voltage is 2 mV
